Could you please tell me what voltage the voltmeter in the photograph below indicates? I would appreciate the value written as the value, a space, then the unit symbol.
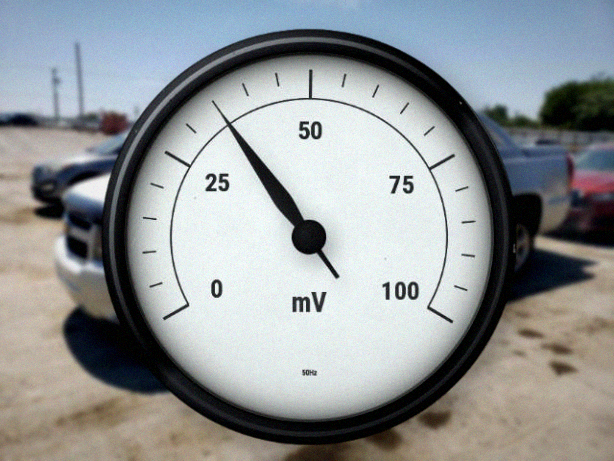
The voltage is 35 mV
